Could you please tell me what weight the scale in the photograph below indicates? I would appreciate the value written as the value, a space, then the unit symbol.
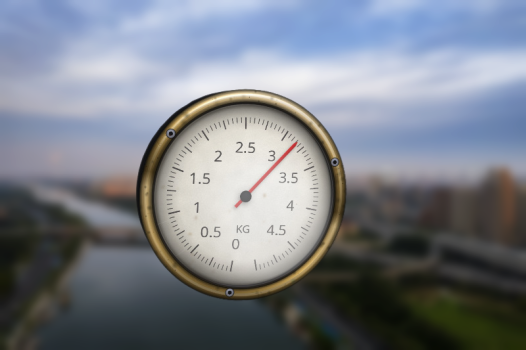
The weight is 3.15 kg
